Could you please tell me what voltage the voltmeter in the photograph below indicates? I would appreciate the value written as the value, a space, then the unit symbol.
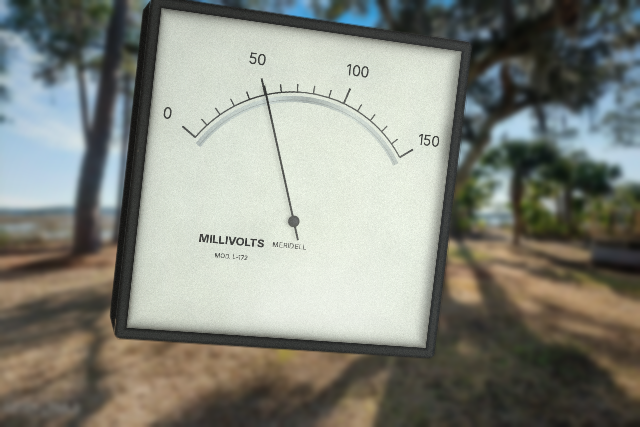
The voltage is 50 mV
